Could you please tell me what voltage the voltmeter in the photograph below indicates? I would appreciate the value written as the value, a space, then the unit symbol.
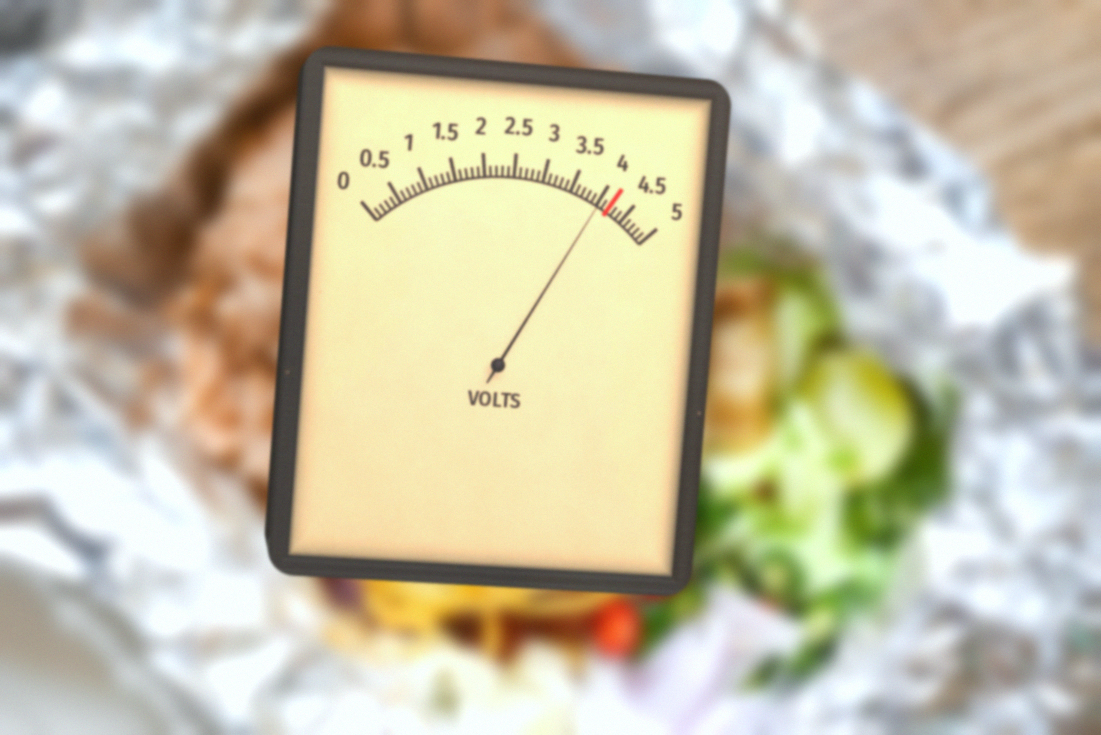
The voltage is 4 V
